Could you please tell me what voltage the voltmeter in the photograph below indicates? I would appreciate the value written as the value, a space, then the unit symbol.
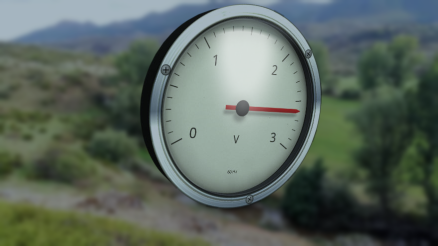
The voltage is 2.6 V
